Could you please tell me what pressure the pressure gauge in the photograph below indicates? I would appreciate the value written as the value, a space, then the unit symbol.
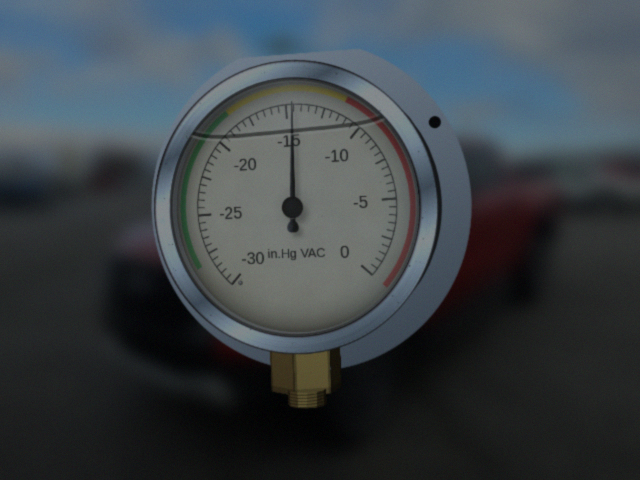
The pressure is -14.5 inHg
